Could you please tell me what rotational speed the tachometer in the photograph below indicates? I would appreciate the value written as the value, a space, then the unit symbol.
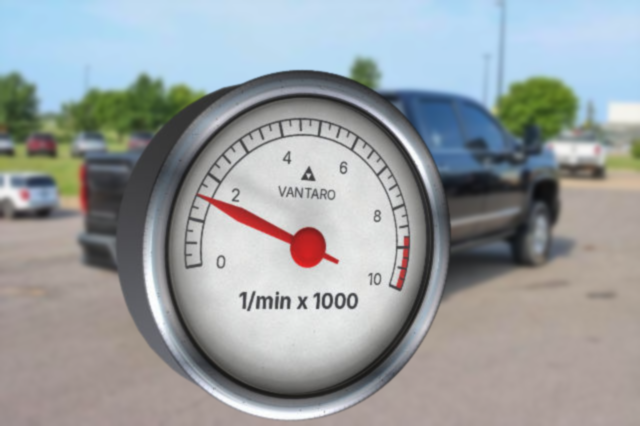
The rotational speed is 1500 rpm
